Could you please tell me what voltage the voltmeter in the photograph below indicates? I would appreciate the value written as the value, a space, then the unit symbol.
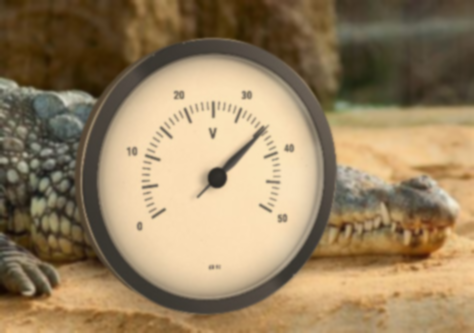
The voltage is 35 V
